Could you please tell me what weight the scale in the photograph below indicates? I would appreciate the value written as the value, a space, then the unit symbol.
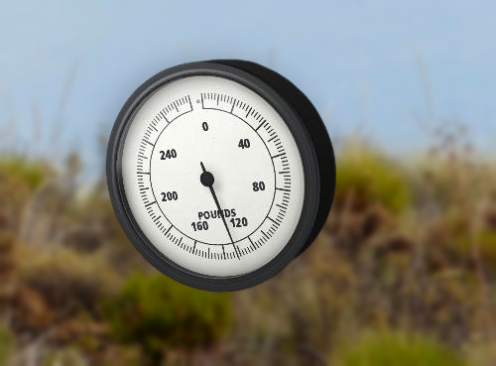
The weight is 130 lb
